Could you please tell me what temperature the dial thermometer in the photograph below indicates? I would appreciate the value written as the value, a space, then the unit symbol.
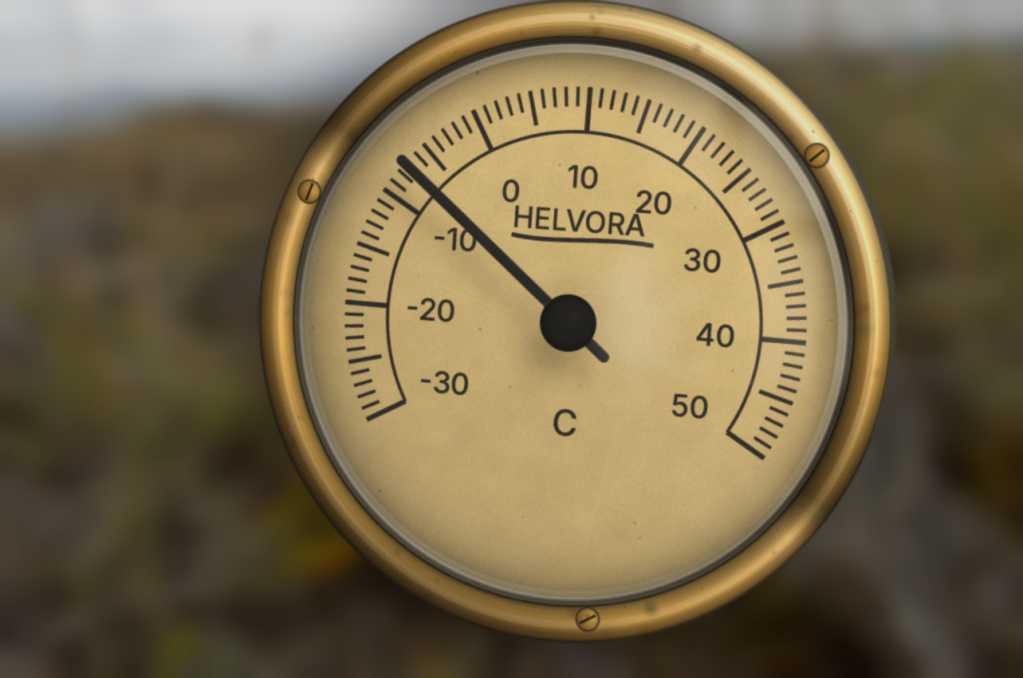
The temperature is -7 °C
